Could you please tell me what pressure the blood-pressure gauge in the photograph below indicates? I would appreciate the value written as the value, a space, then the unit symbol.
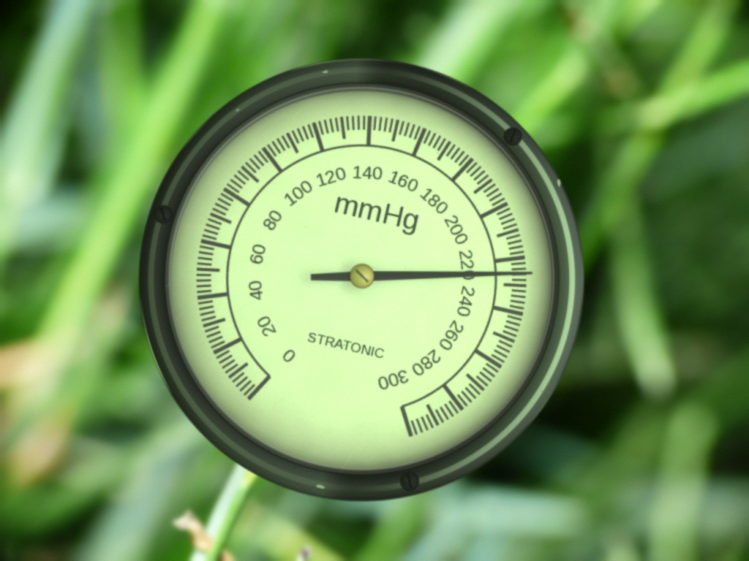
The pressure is 226 mmHg
